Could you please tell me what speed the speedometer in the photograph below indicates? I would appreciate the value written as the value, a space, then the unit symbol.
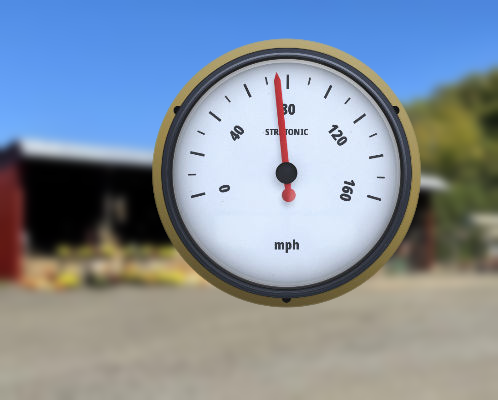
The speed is 75 mph
